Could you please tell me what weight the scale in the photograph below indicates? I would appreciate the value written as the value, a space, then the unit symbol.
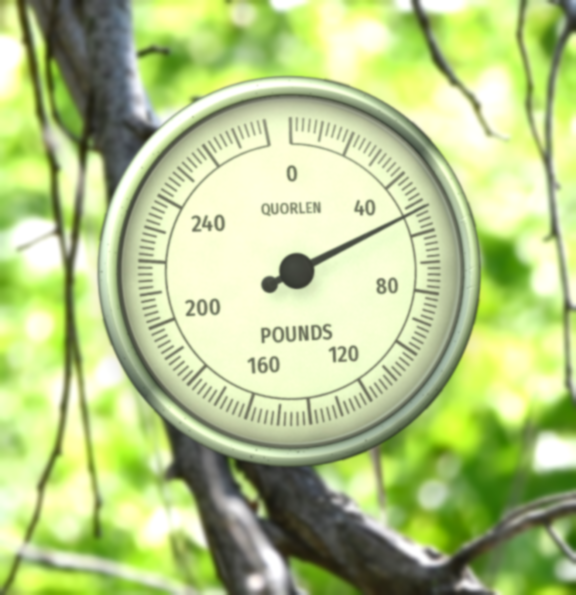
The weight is 52 lb
